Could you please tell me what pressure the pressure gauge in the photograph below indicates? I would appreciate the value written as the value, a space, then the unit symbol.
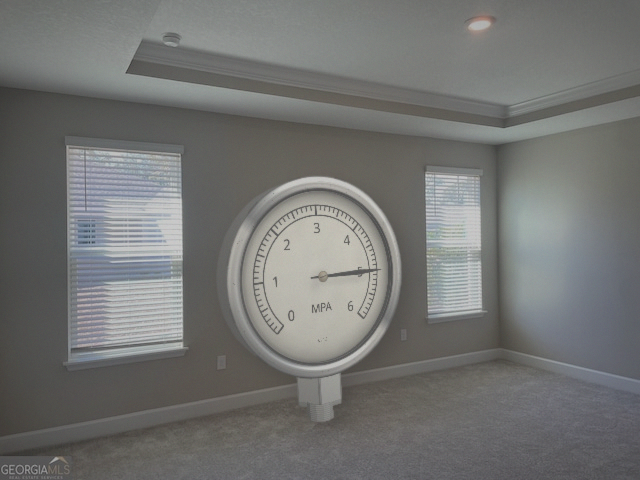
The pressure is 5 MPa
